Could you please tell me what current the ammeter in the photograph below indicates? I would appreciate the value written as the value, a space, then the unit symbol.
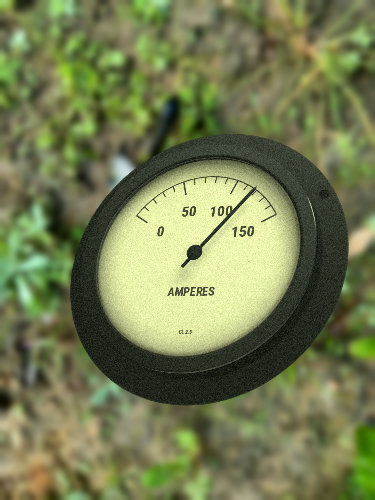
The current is 120 A
